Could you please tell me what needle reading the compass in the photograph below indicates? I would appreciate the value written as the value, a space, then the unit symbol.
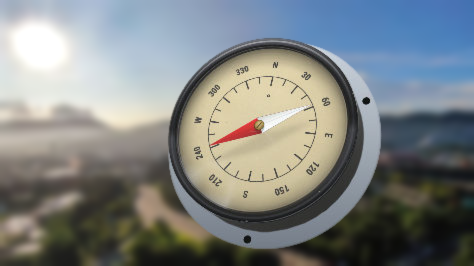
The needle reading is 240 °
